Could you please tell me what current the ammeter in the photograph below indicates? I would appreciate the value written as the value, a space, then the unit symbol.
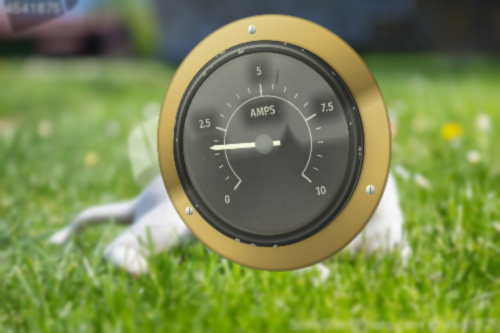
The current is 1.75 A
